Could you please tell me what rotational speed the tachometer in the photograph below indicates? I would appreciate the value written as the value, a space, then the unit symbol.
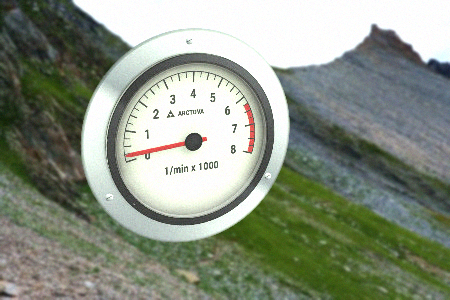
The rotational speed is 250 rpm
